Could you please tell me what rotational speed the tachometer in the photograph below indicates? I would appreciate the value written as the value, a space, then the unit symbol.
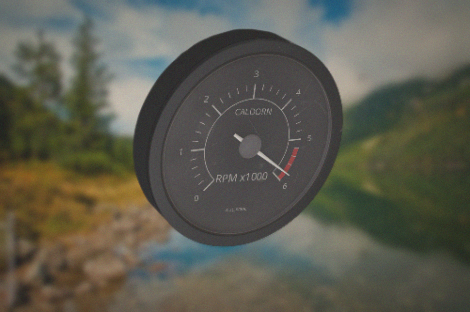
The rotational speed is 5800 rpm
